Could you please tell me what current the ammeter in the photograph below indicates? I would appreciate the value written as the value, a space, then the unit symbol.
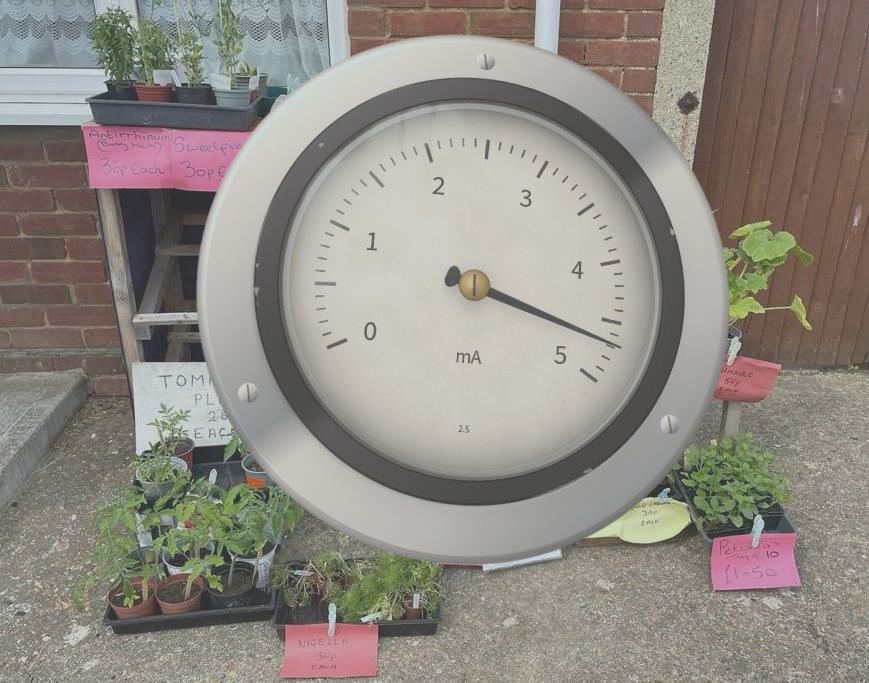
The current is 4.7 mA
